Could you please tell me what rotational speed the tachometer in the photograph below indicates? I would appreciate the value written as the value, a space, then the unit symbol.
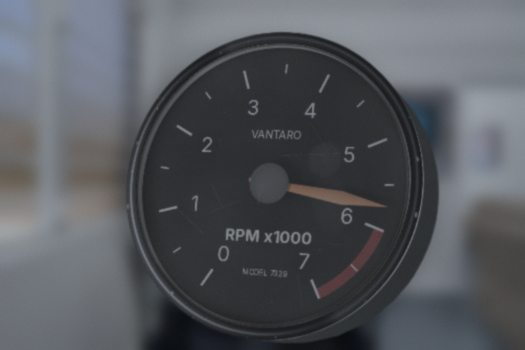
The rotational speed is 5750 rpm
